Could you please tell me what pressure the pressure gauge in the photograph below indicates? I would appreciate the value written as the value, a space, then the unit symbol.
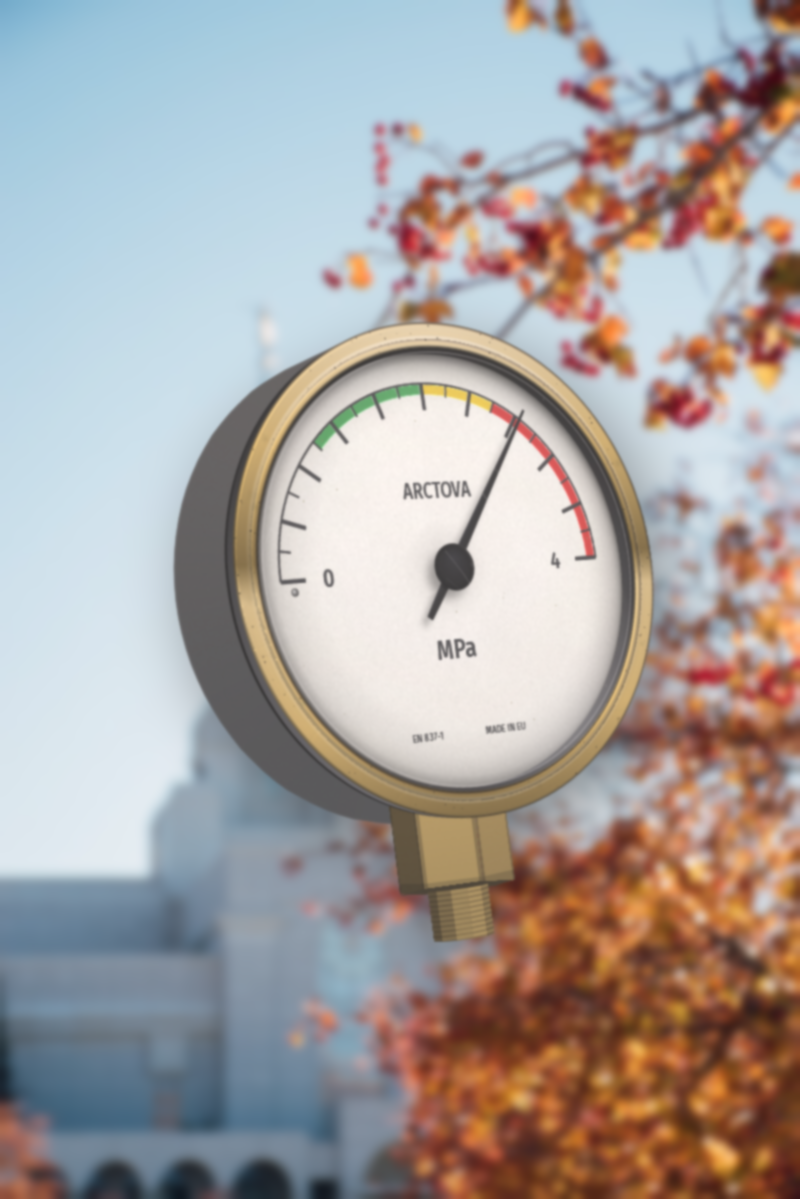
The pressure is 2.8 MPa
